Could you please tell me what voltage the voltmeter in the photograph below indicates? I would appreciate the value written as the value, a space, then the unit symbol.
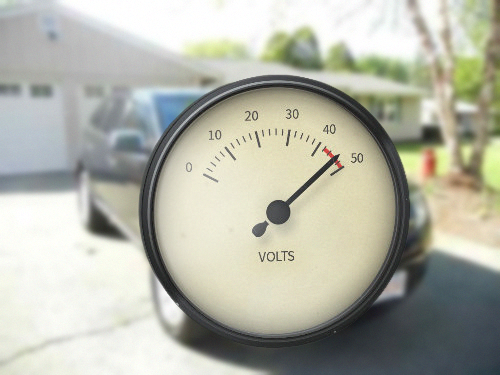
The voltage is 46 V
